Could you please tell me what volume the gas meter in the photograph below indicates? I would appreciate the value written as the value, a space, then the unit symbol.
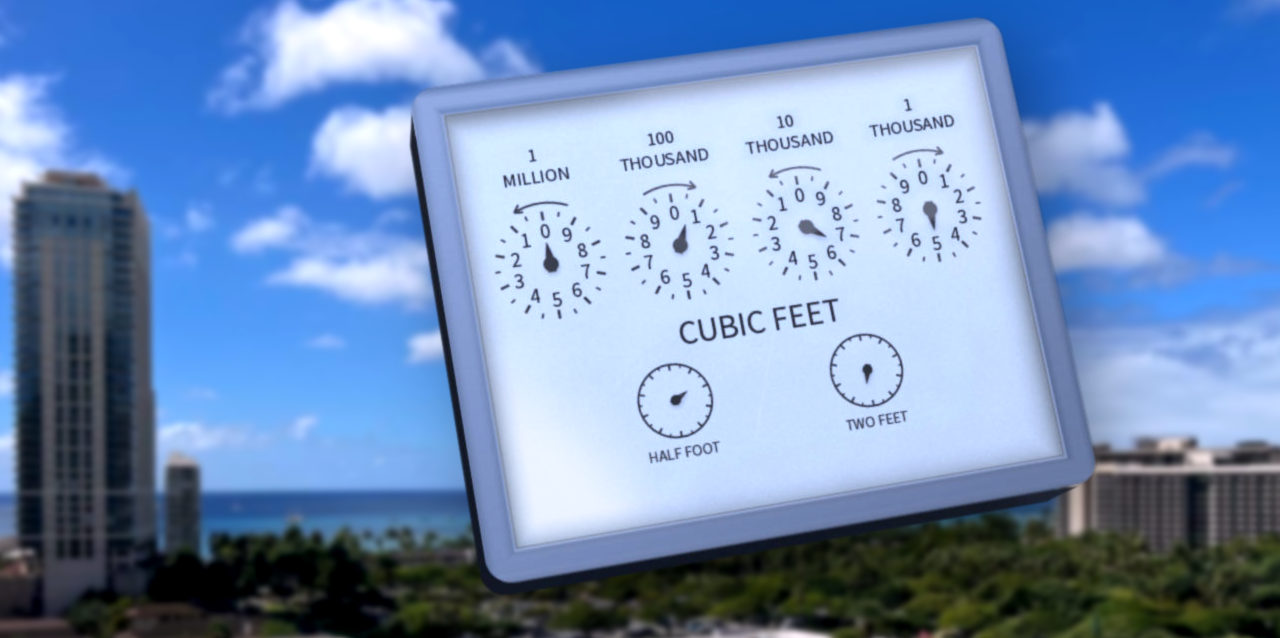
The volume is 6500 ft³
